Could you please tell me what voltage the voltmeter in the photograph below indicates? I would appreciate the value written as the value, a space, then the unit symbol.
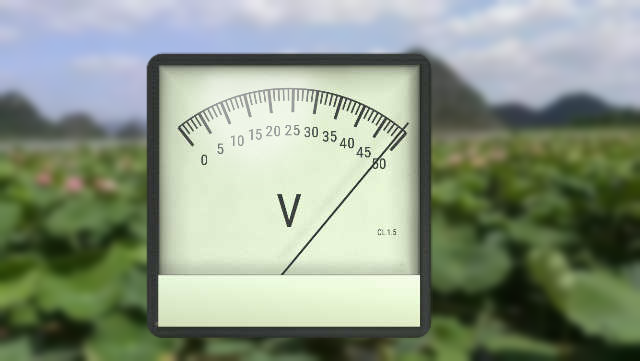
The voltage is 49 V
